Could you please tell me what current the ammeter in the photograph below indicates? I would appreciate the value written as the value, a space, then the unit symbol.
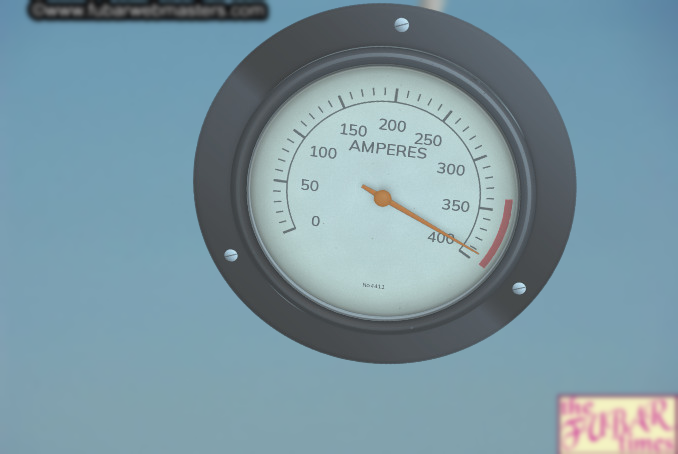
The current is 390 A
